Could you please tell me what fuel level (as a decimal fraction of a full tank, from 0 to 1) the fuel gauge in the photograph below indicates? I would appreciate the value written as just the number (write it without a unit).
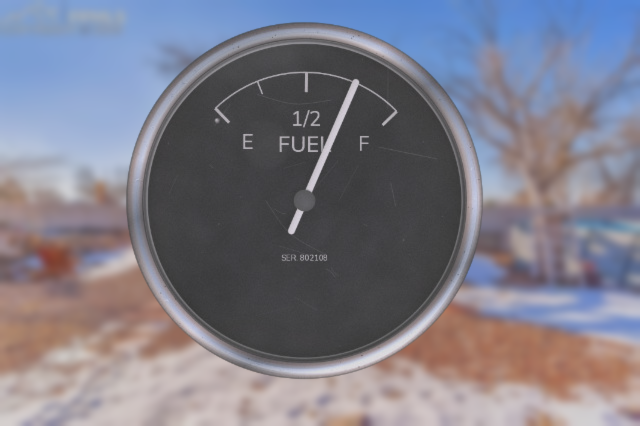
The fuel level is 0.75
